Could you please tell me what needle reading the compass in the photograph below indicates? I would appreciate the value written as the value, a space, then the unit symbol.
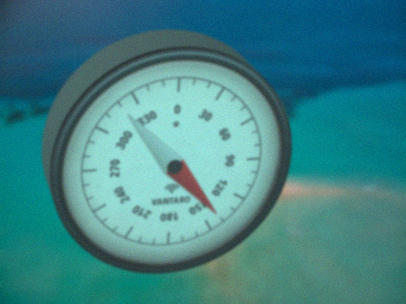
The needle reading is 140 °
